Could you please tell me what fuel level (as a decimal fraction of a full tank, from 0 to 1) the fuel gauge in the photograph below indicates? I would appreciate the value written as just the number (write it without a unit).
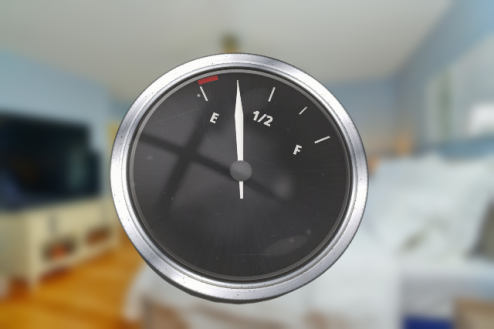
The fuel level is 0.25
